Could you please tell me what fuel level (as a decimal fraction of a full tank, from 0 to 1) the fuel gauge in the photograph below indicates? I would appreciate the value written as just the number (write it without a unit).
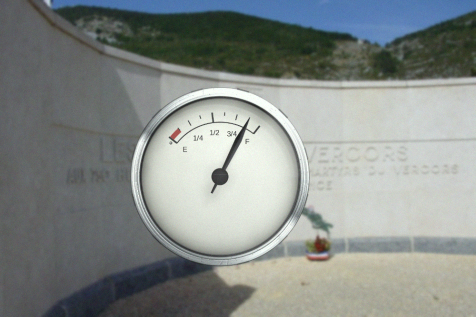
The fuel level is 0.875
